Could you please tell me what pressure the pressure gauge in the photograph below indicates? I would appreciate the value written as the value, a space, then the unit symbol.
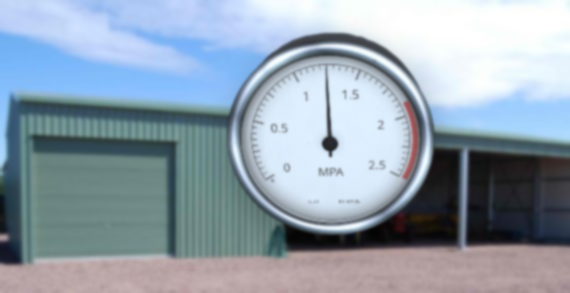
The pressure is 1.25 MPa
